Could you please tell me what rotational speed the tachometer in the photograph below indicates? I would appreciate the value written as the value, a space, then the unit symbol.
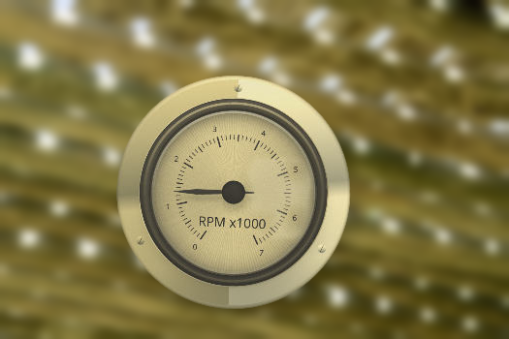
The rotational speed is 1300 rpm
